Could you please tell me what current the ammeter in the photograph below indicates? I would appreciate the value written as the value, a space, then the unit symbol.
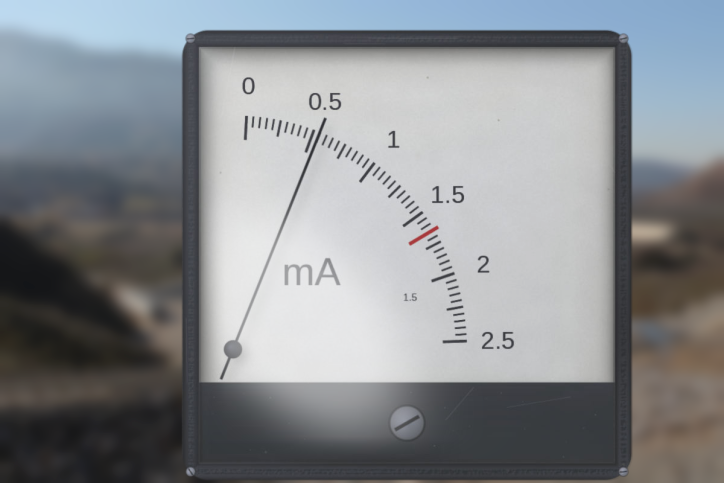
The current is 0.55 mA
